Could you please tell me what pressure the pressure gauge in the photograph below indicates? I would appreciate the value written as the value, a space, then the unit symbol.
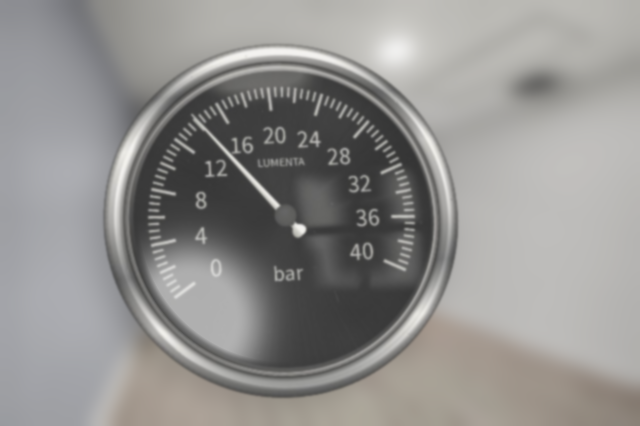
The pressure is 14 bar
